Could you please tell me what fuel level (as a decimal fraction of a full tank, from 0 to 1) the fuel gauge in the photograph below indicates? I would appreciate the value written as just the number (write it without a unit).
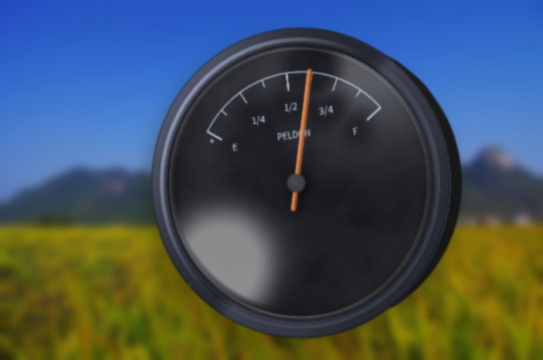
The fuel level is 0.625
